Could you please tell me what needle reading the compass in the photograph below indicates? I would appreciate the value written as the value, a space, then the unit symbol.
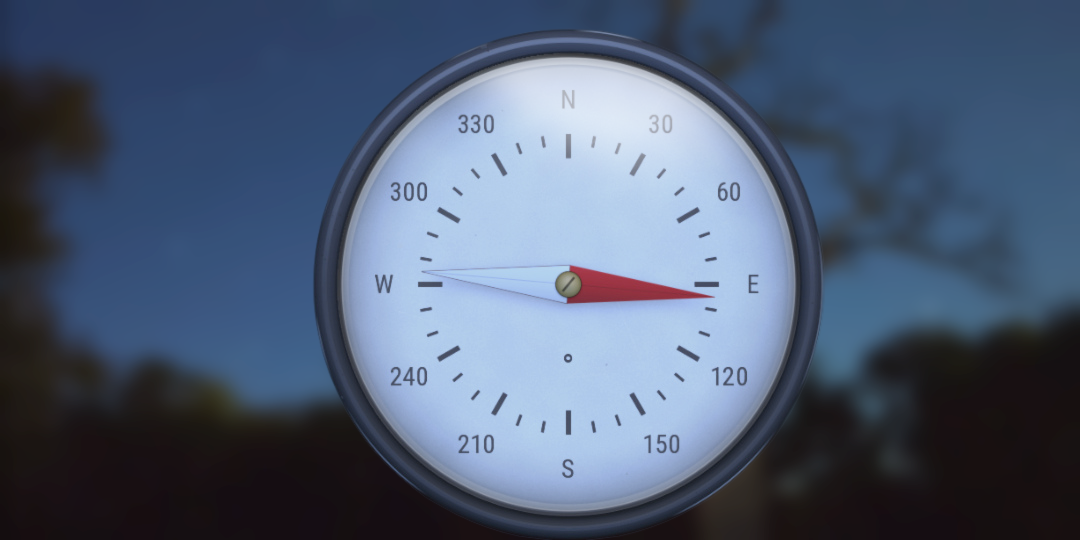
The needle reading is 95 °
